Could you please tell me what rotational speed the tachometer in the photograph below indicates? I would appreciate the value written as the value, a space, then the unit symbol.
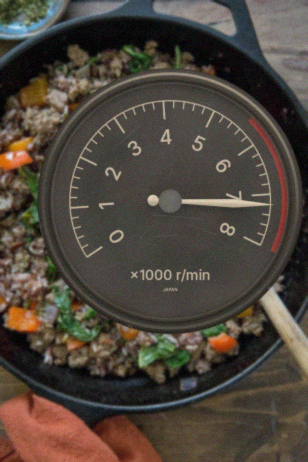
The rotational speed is 7200 rpm
